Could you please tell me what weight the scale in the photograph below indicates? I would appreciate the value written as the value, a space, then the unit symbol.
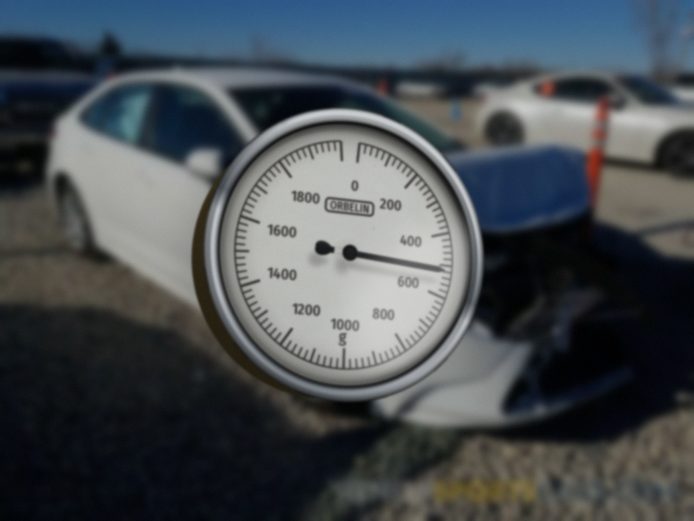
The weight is 520 g
